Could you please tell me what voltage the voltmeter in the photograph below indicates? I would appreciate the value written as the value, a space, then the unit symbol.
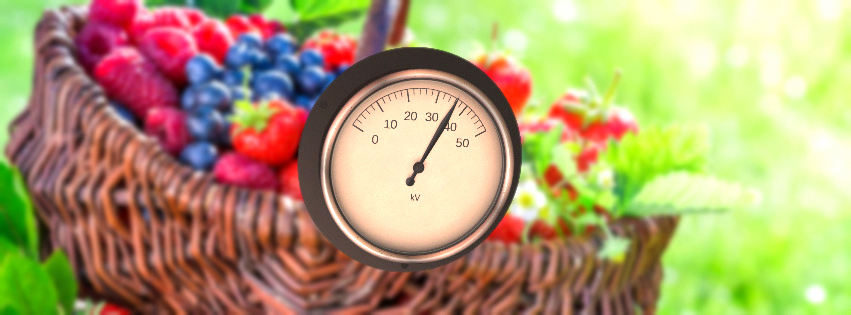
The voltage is 36 kV
